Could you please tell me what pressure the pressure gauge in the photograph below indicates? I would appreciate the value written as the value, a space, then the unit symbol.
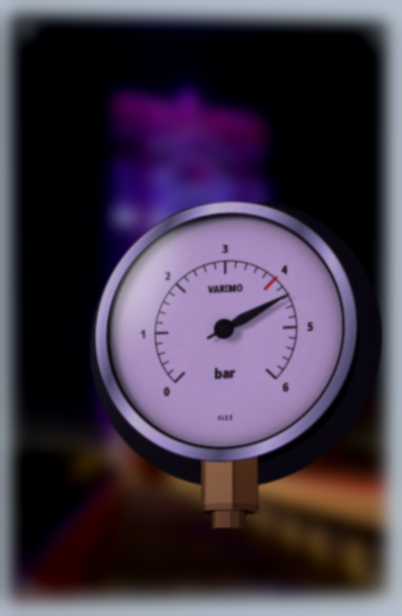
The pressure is 4.4 bar
